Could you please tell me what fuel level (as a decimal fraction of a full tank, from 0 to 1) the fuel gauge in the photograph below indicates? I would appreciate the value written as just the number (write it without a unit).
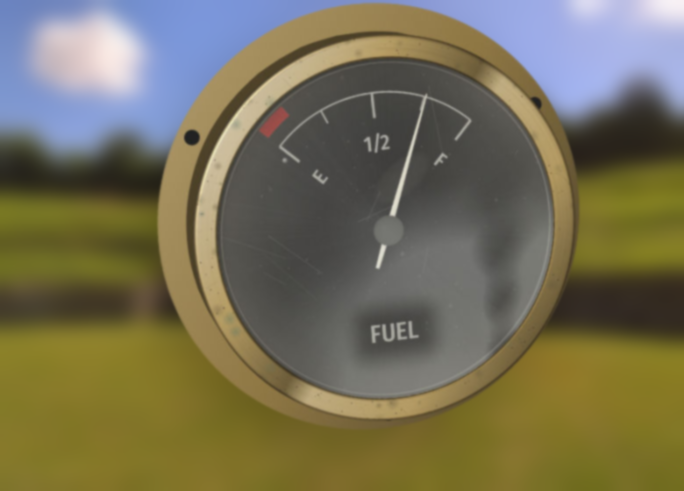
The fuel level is 0.75
